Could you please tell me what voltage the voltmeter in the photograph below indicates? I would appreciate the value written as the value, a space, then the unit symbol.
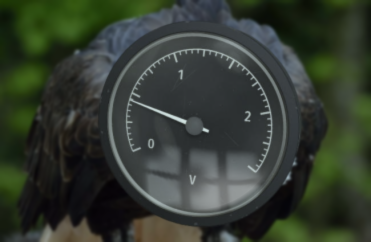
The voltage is 0.45 V
